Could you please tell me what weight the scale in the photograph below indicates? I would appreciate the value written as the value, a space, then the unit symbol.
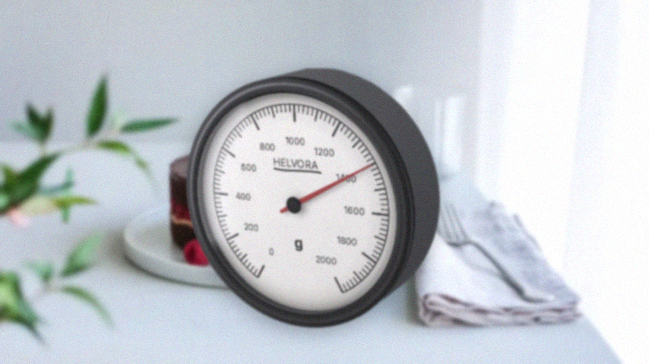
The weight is 1400 g
